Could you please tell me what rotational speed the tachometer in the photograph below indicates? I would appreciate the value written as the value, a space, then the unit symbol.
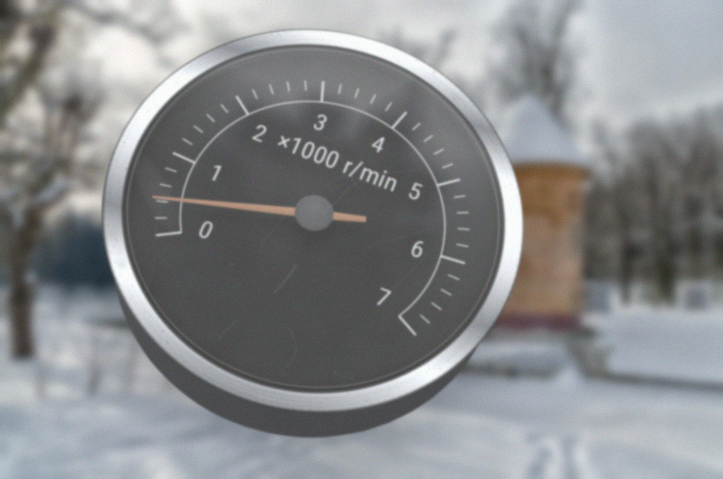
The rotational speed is 400 rpm
